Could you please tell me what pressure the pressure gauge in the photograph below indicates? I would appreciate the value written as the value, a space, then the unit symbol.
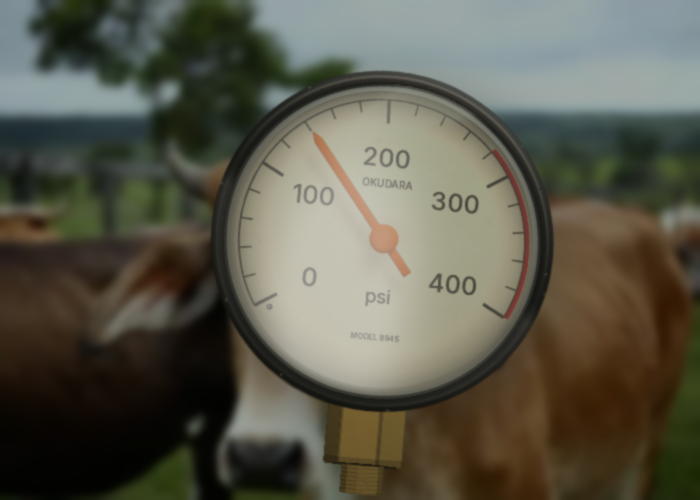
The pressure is 140 psi
